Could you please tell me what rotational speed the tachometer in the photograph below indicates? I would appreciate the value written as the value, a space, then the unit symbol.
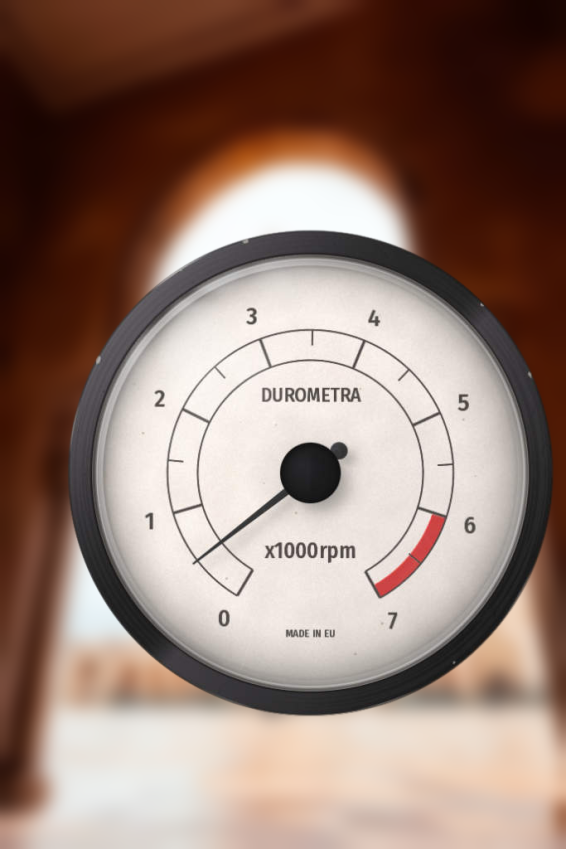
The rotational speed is 500 rpm
